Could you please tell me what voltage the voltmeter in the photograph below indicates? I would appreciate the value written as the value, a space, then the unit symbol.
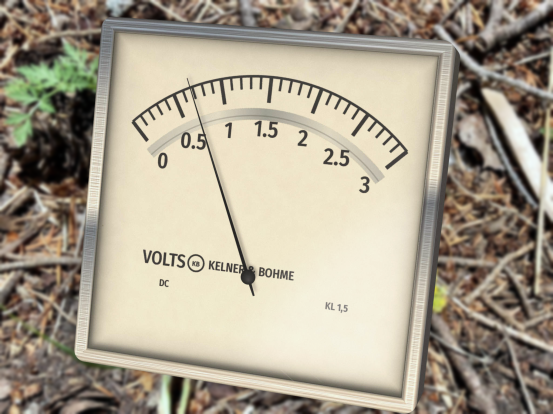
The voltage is 0.7 V
